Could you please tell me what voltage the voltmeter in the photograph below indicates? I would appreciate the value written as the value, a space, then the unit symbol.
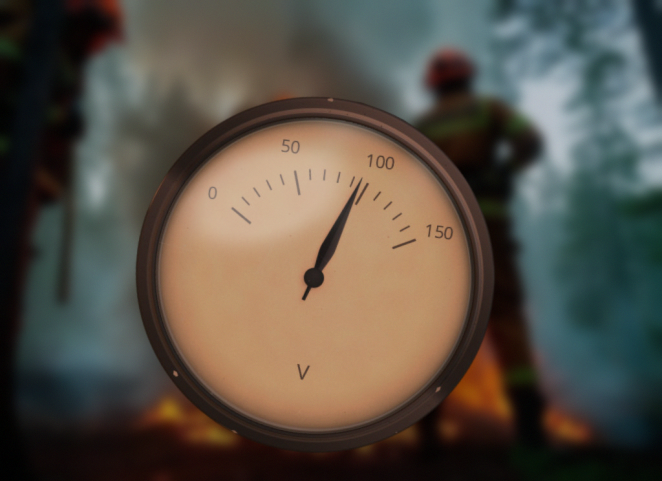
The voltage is 95 V
